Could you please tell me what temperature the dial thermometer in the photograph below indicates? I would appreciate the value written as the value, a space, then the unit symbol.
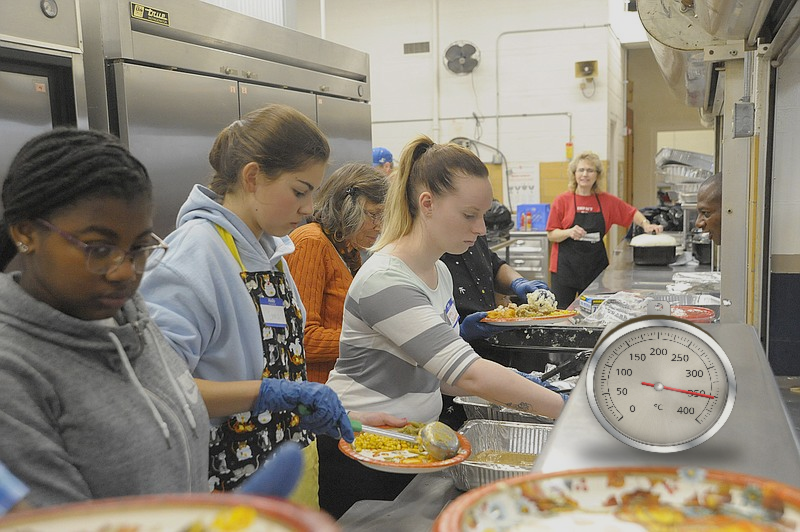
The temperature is 350 °C
